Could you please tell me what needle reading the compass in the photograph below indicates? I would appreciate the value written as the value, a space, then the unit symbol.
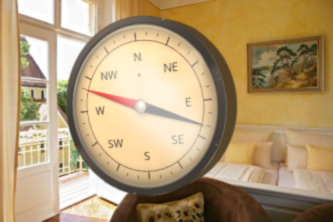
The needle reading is 290 °
